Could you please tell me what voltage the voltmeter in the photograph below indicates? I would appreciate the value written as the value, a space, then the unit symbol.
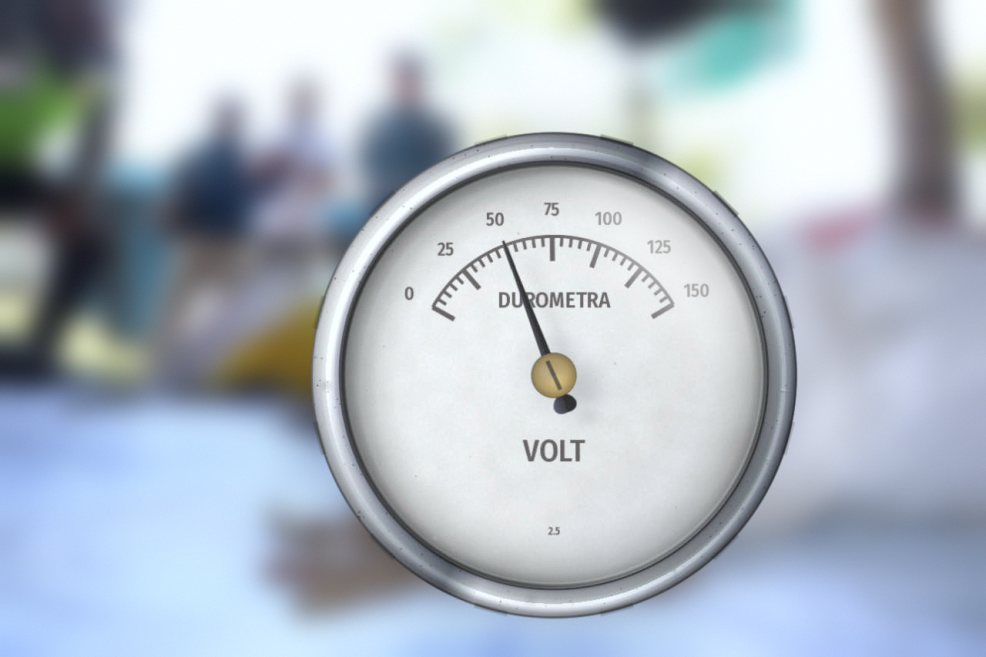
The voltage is 50 V
